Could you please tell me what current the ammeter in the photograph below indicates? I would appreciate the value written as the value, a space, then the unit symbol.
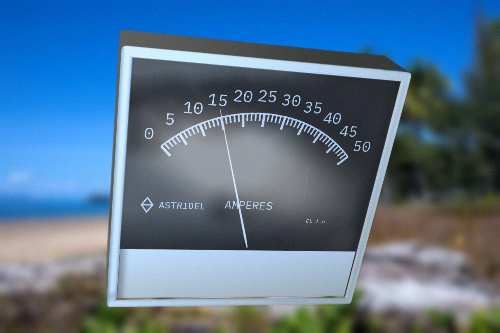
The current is 15 A
